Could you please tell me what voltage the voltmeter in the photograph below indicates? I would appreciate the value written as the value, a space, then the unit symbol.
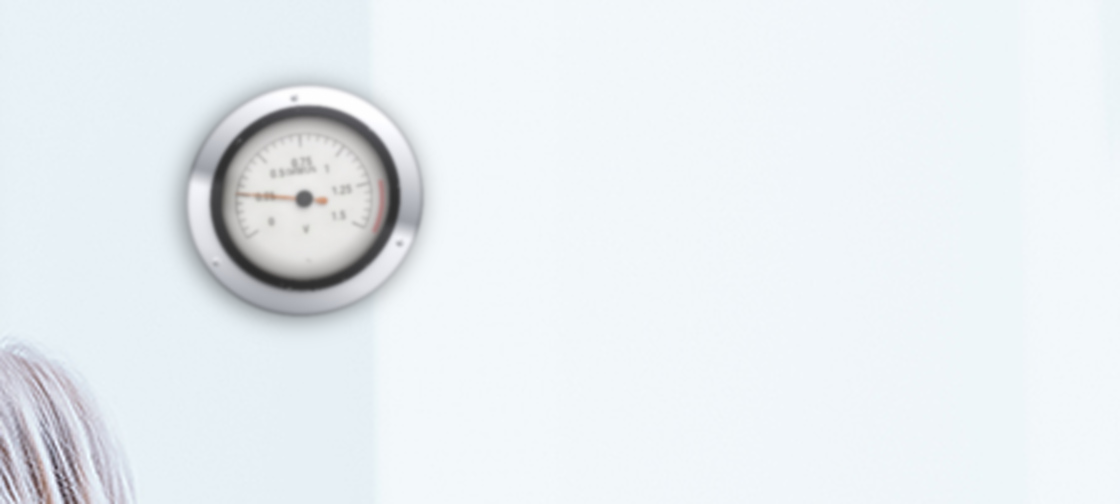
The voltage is 0.25 V
